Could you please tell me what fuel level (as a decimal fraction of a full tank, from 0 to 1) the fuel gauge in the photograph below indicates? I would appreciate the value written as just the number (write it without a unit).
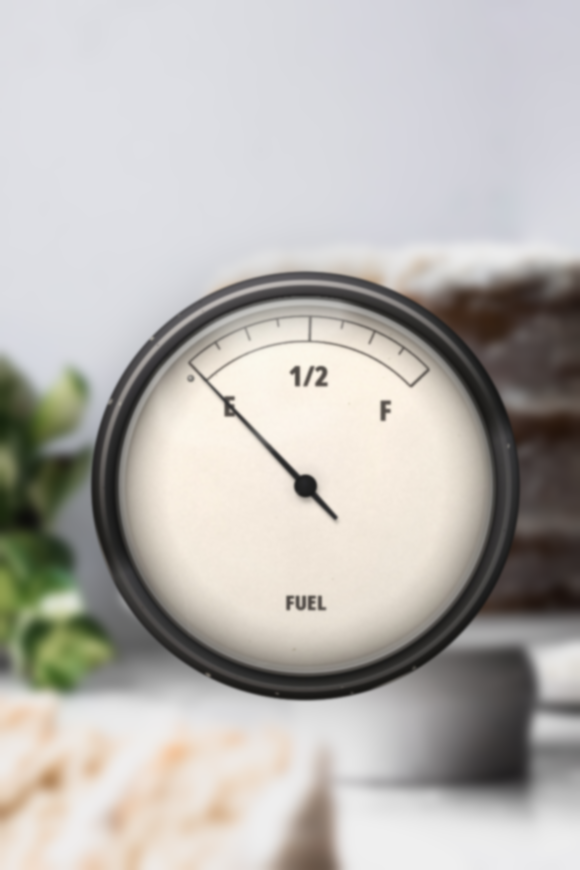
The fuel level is 0
